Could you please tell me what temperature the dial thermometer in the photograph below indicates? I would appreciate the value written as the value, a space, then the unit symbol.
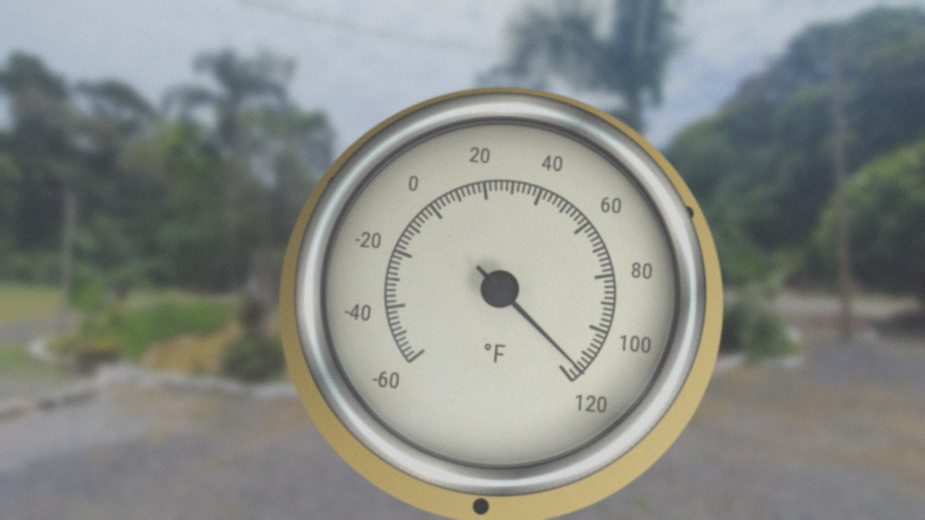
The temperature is 116 °F
